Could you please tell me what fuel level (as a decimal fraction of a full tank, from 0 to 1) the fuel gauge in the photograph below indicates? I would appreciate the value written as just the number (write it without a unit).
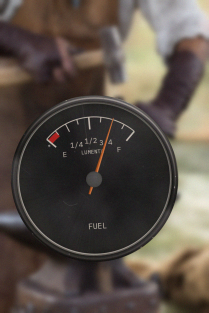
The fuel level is 0.75
